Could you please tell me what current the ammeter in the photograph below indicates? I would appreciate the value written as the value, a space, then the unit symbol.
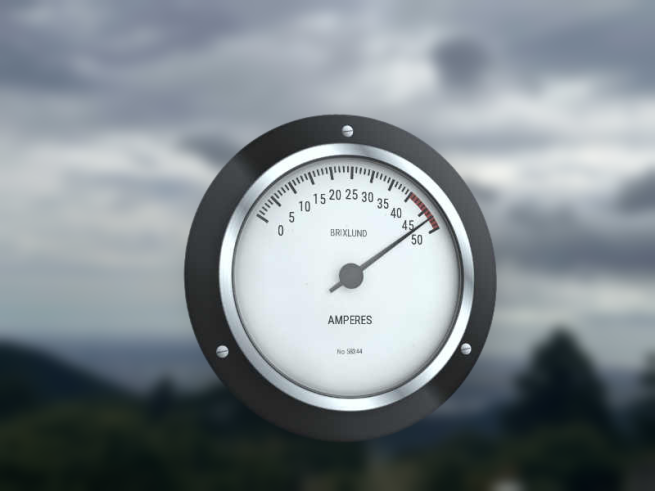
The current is 47 A
